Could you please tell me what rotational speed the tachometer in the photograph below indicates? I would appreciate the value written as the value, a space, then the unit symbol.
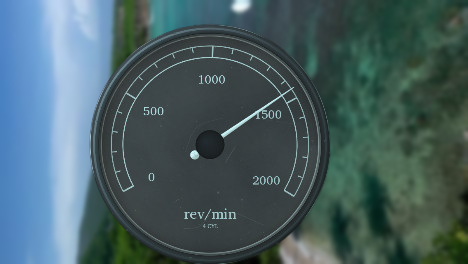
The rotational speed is 1450 rpm
